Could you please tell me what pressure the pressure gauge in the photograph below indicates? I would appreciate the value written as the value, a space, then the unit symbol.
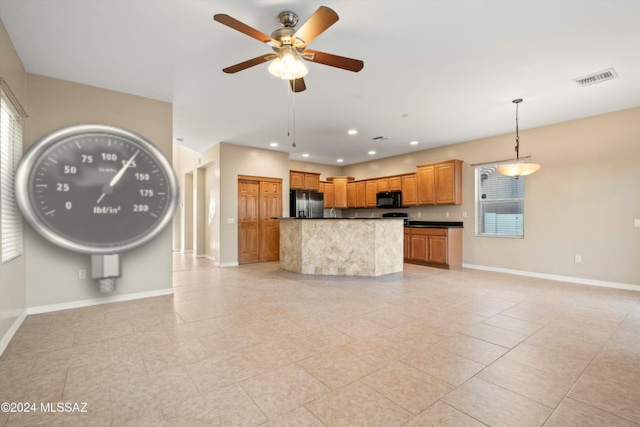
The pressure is 125 psi
